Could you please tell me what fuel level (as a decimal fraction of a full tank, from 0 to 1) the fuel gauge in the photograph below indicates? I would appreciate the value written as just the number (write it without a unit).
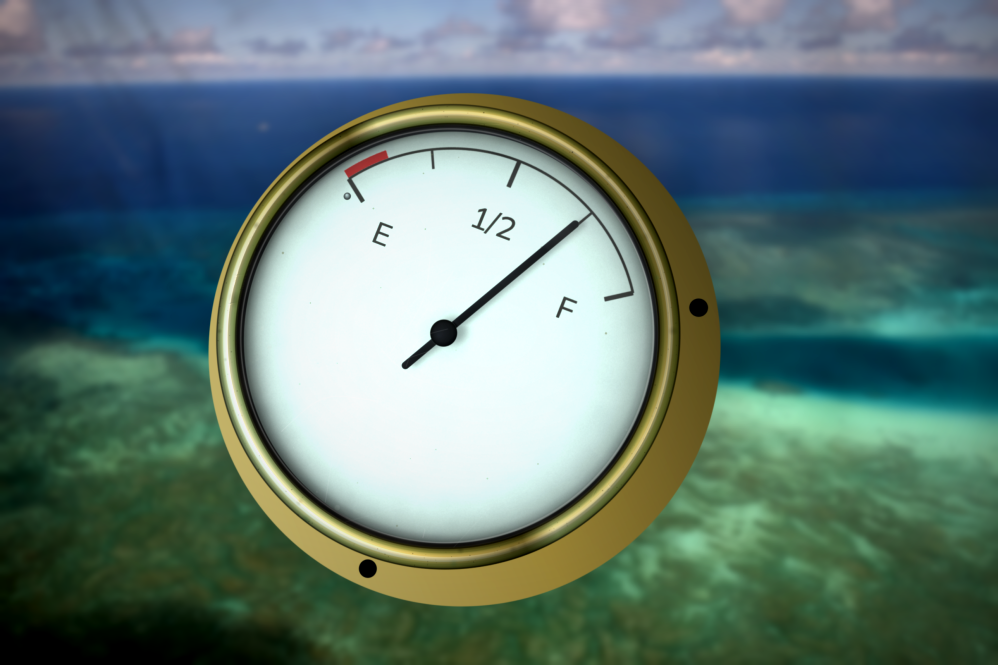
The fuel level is 0.75
